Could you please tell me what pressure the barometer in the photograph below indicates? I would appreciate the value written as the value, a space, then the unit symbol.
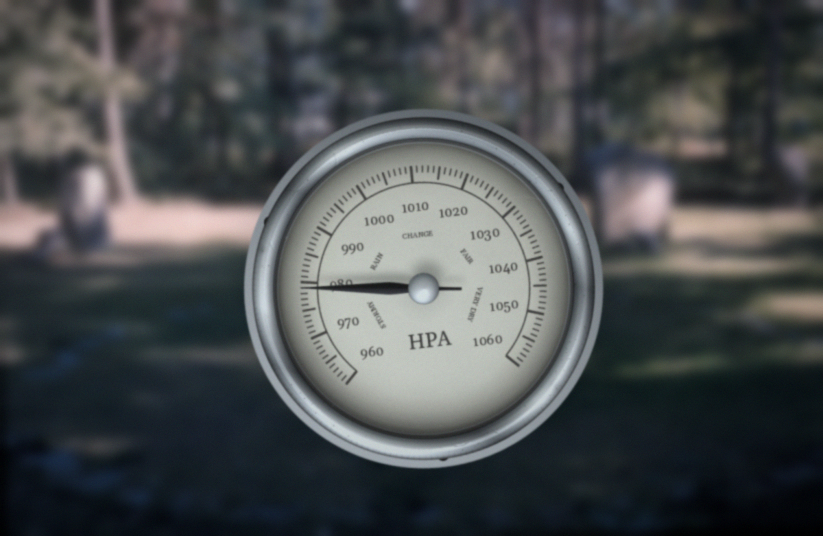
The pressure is 979 hPa
